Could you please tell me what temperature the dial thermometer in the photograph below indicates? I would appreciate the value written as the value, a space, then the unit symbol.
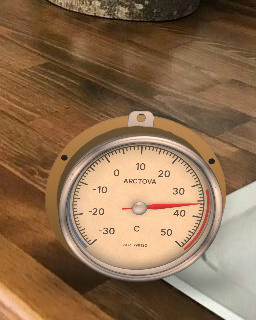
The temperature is 35 °C
